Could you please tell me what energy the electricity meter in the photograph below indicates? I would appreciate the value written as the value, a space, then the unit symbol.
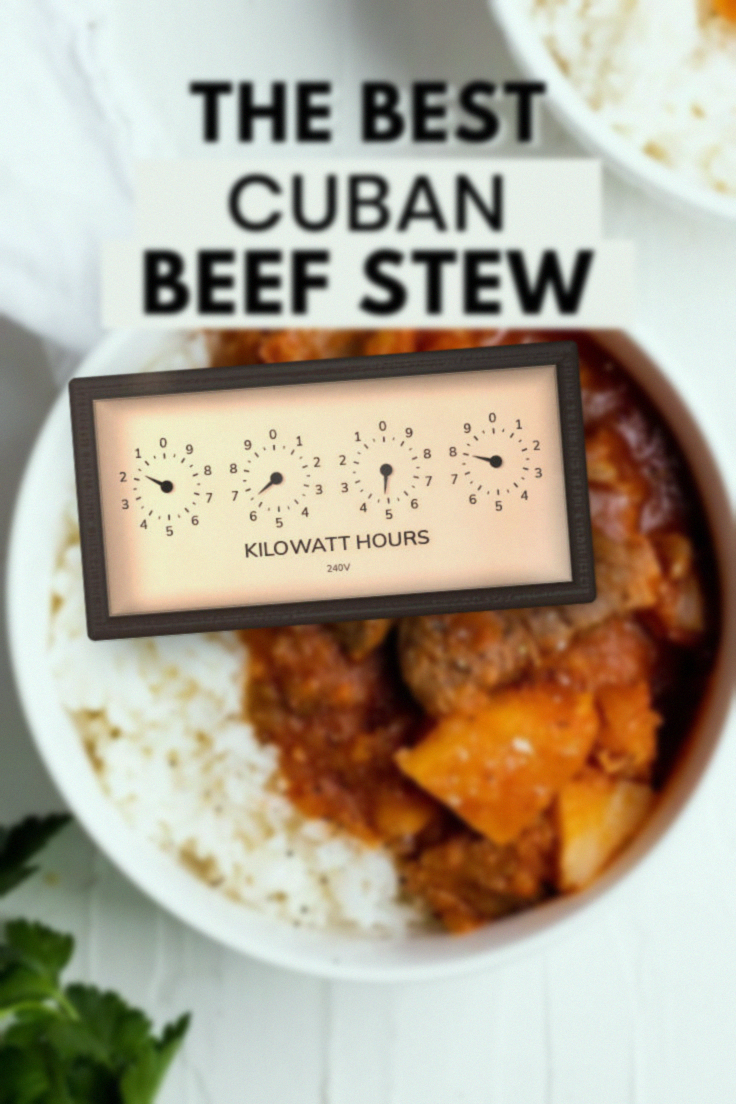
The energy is 1648 kWh
